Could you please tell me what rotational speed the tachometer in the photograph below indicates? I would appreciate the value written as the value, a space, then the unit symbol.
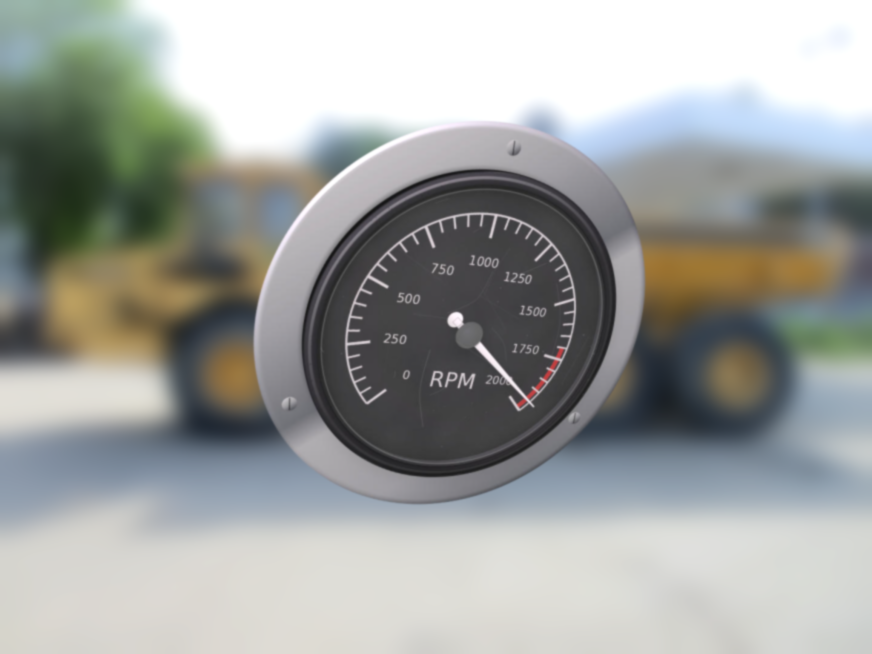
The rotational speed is 1950 rpm
